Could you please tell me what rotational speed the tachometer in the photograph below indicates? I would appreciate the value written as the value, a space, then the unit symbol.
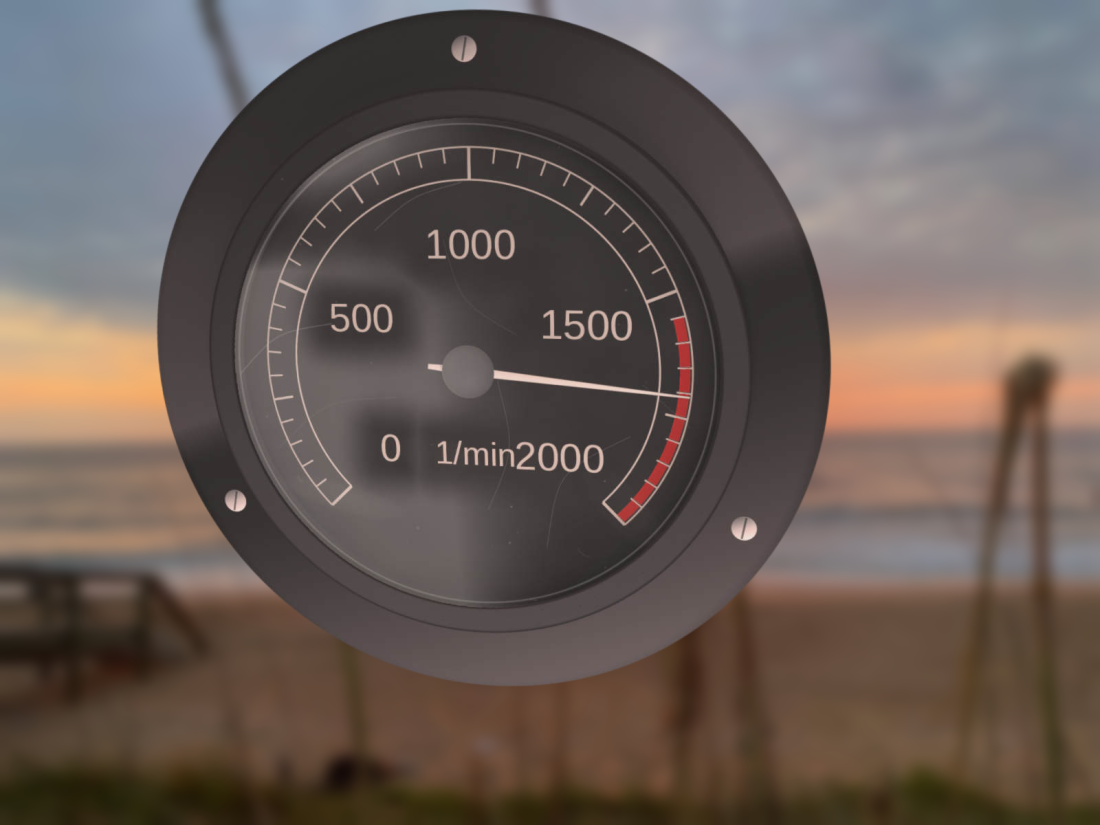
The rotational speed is 1700 rpm
